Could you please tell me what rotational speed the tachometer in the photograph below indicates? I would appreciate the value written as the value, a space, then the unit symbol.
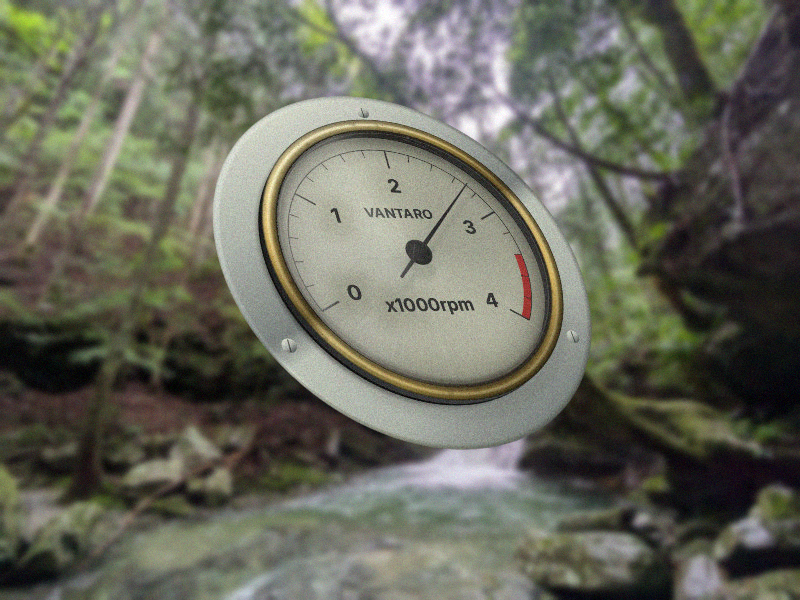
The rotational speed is 2700 rpm
